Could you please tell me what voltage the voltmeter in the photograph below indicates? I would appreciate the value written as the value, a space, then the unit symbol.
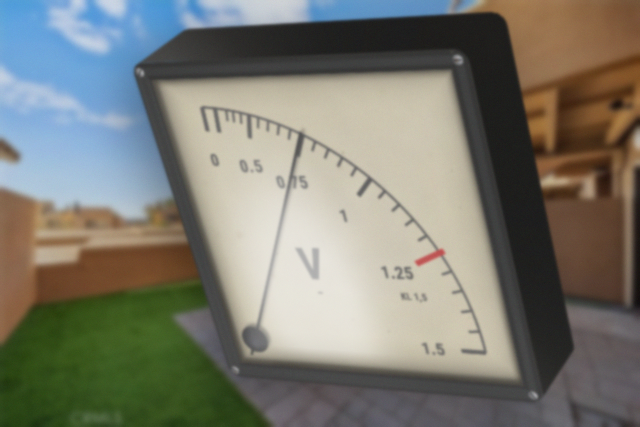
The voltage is 0.75 V
